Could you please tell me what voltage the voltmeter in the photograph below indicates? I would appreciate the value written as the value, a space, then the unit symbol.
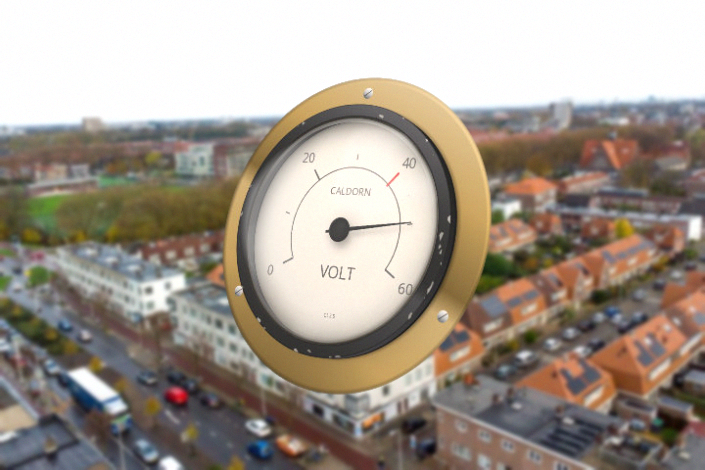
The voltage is 50 V
